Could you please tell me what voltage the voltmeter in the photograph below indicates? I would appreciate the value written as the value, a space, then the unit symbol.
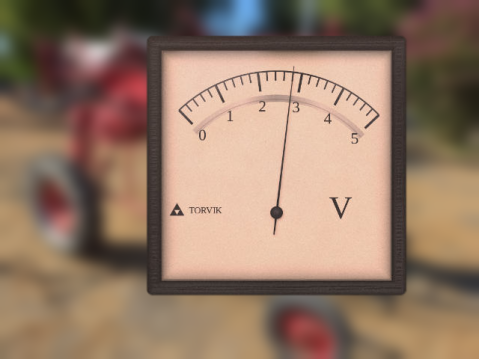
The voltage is 2.8 V
